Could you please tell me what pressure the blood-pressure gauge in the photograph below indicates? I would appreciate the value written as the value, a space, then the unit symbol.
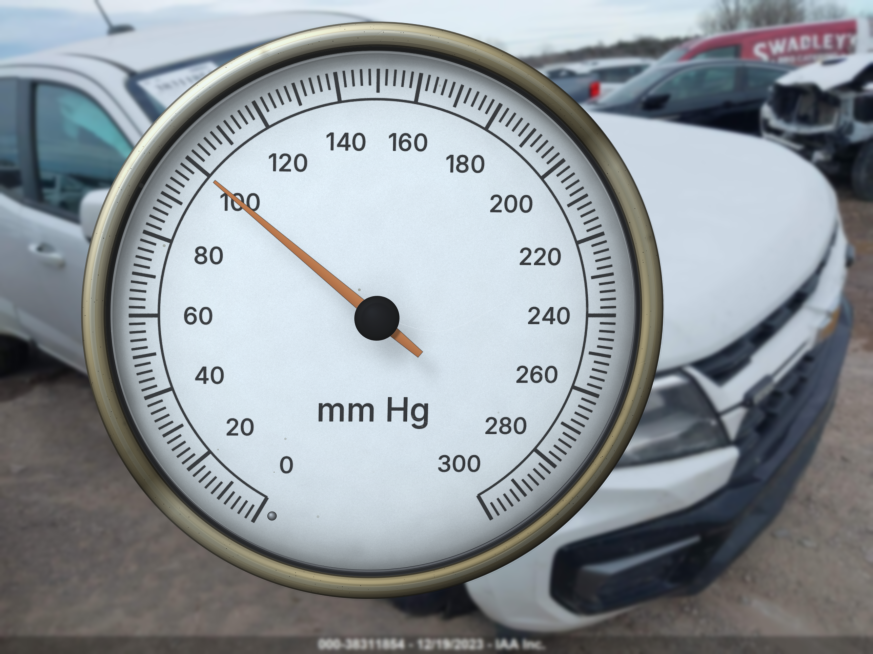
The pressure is 100 mmHg
